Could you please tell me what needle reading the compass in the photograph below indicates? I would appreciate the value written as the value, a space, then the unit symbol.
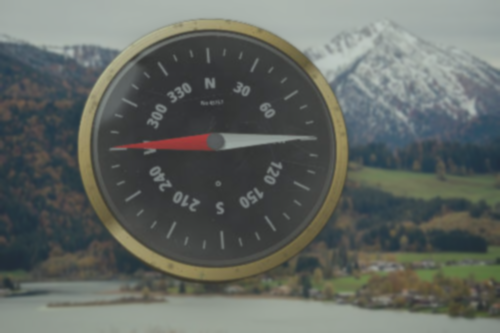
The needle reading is 270 °
